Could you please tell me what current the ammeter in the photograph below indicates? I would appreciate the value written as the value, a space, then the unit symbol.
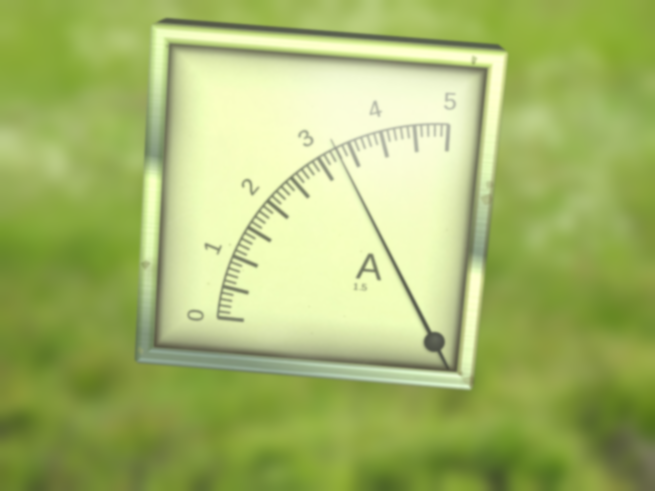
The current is 3.3 A
